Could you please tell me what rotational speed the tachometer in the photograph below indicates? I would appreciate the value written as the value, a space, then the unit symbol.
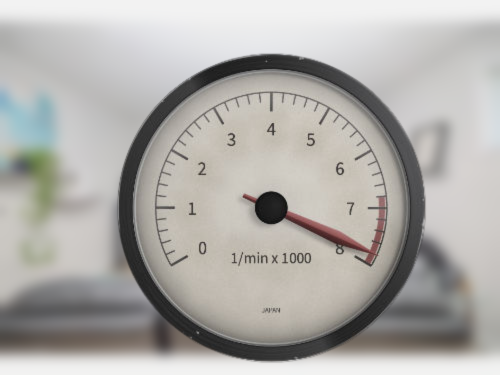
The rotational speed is 7800 rpm
